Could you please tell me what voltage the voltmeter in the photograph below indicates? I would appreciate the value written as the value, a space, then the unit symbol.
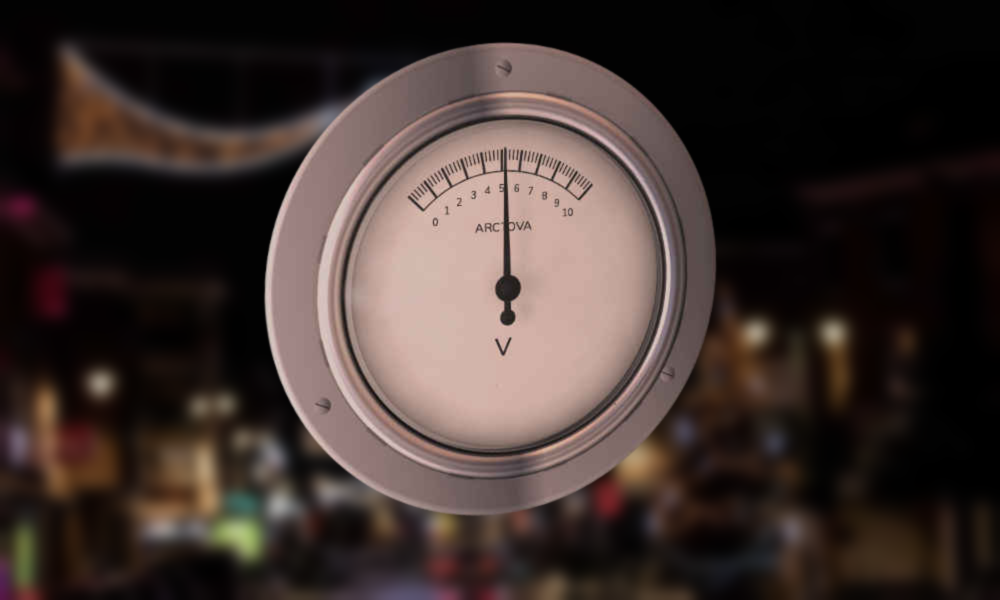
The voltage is 5 V
